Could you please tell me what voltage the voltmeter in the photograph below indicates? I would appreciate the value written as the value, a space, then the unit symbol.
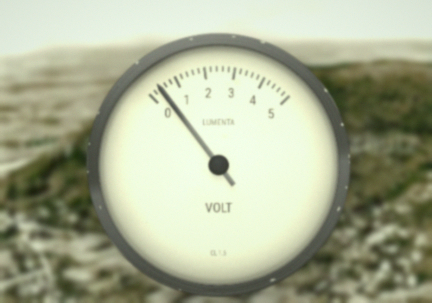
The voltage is 0.4 V
